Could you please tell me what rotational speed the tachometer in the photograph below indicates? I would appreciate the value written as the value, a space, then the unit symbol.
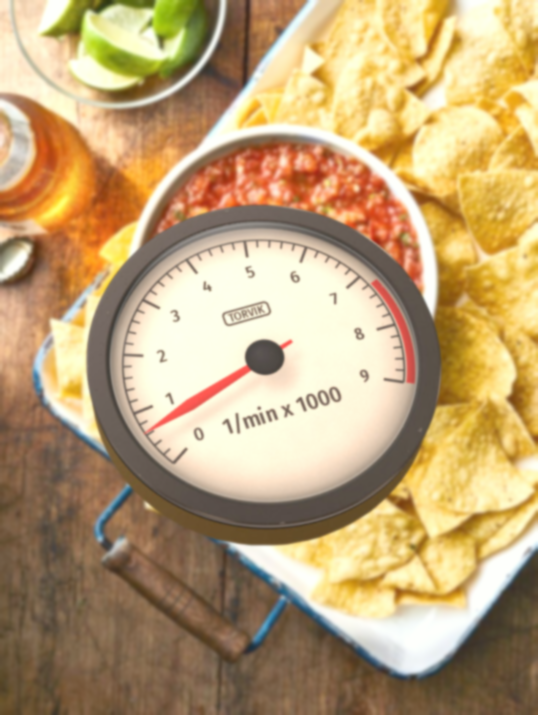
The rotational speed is 600 rpm
